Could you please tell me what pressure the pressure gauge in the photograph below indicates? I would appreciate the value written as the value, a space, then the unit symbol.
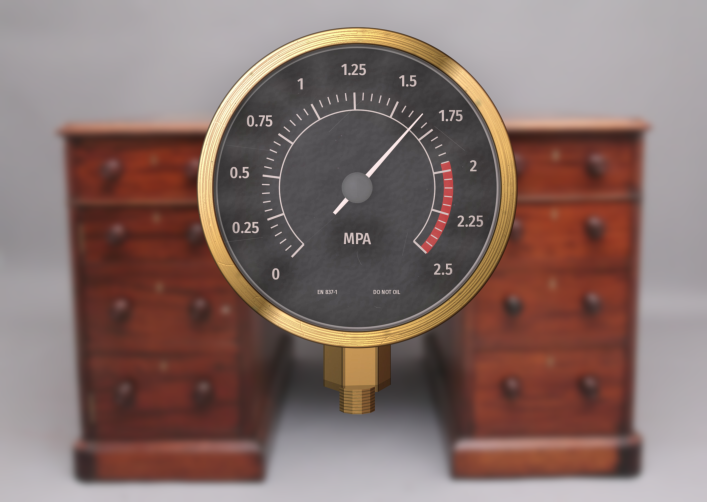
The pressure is 1.65 MPa
